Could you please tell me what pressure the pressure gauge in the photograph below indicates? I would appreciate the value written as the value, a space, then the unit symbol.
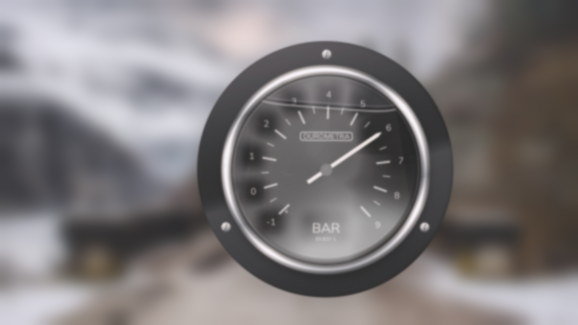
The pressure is 6 bar
